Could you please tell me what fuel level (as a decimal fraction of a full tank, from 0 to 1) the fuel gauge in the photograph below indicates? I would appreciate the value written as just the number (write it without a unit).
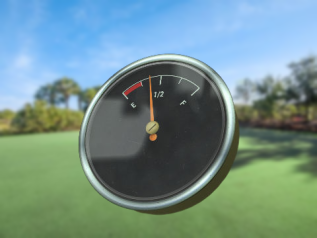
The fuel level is 0.375
